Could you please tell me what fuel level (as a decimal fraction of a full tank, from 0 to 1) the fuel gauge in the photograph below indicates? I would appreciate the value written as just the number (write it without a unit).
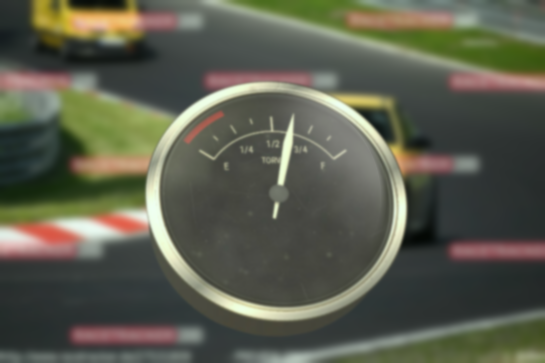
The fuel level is 0.625
